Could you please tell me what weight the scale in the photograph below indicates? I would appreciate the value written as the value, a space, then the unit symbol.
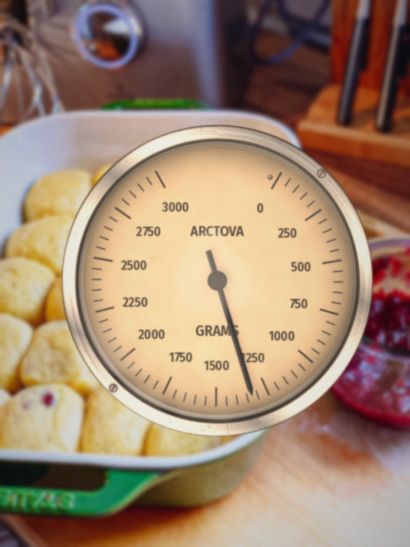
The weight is 1325 g
